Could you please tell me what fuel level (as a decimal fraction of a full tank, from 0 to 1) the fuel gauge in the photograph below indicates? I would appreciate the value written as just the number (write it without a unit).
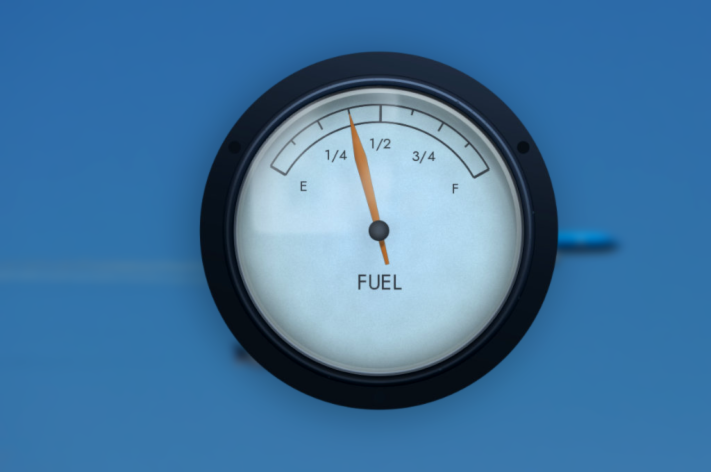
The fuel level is 0.375
